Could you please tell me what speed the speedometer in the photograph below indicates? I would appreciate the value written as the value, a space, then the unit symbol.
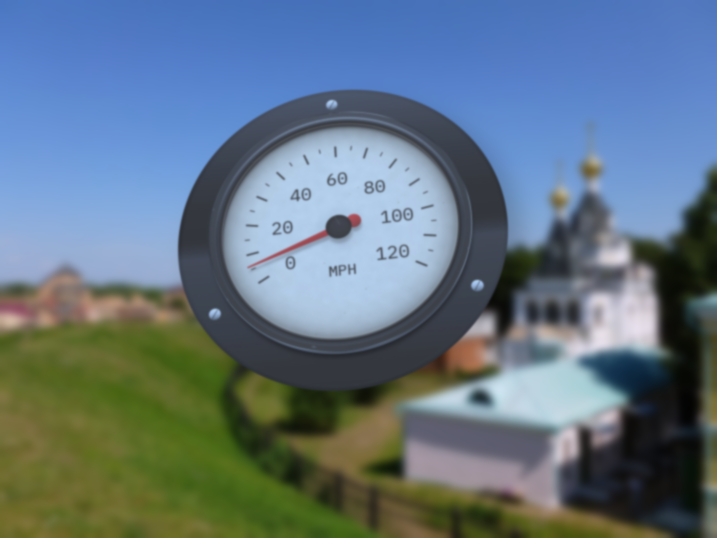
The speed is 5 mph
